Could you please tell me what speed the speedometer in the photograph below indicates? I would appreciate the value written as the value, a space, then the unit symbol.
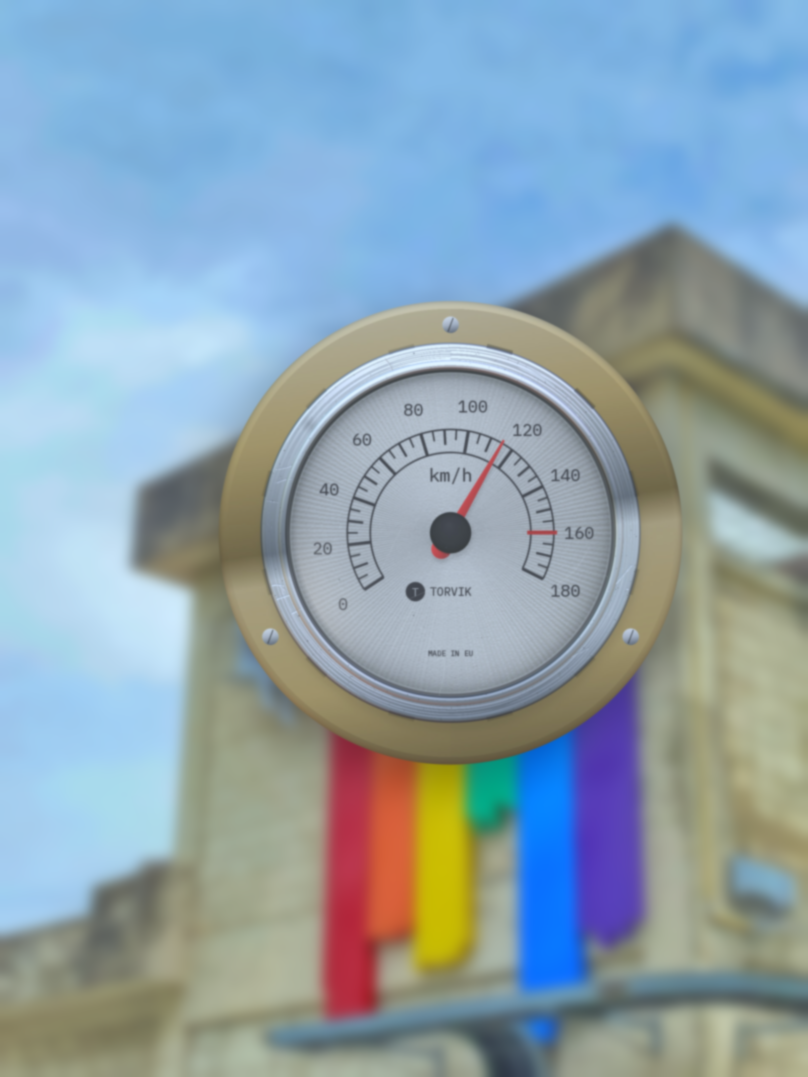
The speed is 115 km/h
